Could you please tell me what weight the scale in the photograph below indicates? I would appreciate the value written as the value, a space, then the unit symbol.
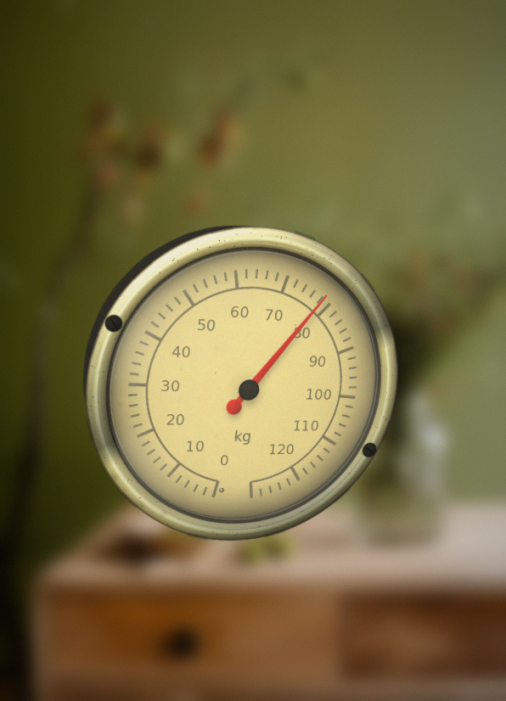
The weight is 78 kg
